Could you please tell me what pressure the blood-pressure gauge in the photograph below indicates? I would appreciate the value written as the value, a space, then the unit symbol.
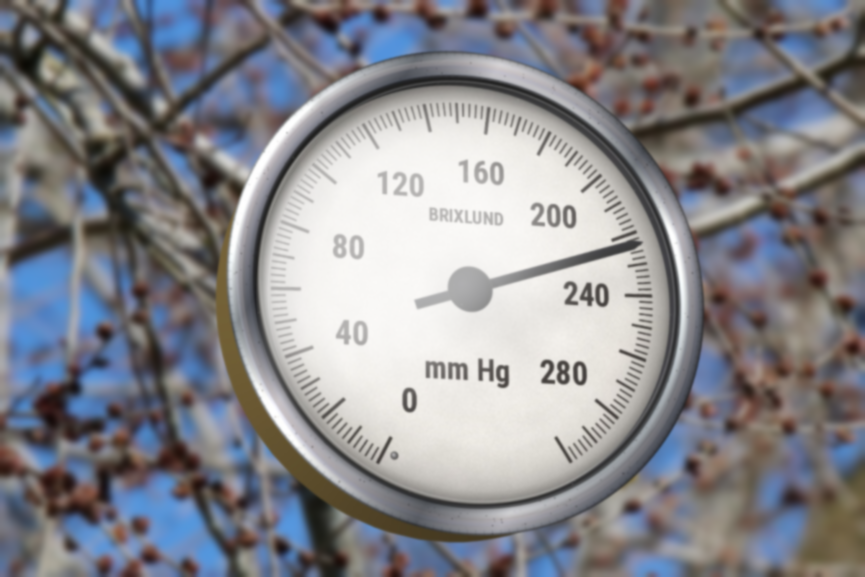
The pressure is 224 mmHg
